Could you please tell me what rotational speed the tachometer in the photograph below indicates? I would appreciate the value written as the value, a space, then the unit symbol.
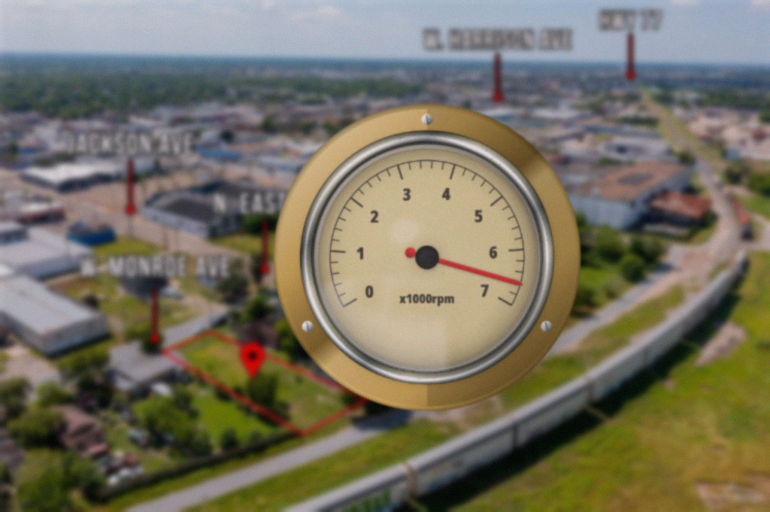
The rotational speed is 6600 rpm
